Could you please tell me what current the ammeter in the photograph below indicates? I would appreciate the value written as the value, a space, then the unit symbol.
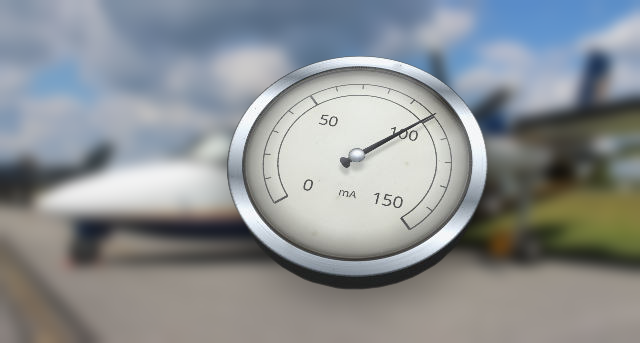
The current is 100 mA
